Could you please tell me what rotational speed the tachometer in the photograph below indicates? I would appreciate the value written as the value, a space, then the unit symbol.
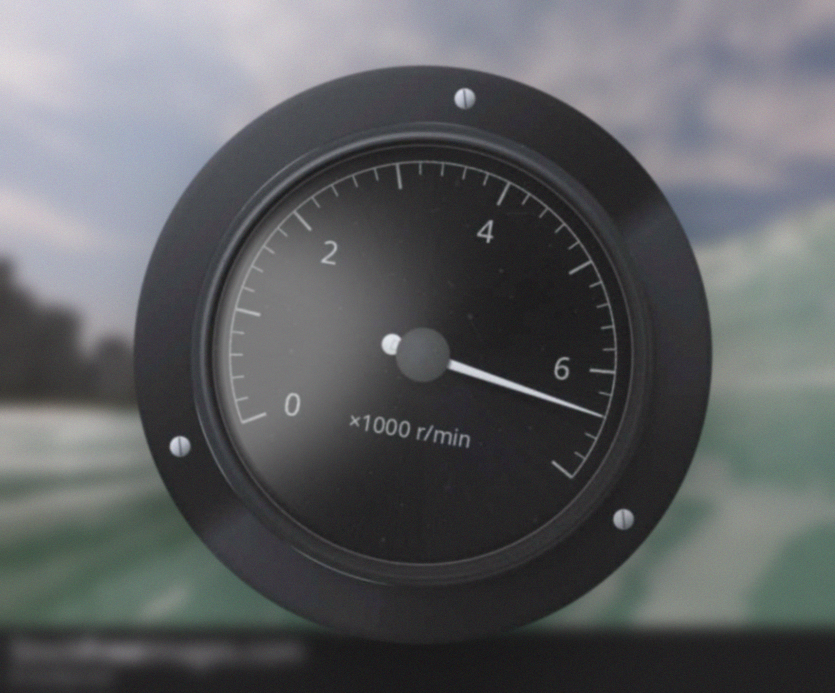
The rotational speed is 6400 rpm
